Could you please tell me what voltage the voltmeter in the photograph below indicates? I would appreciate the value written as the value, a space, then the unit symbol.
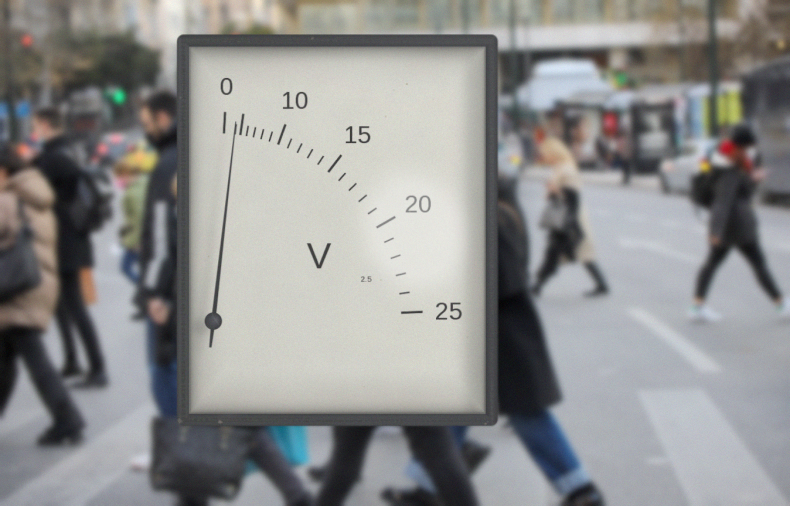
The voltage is 4 V
